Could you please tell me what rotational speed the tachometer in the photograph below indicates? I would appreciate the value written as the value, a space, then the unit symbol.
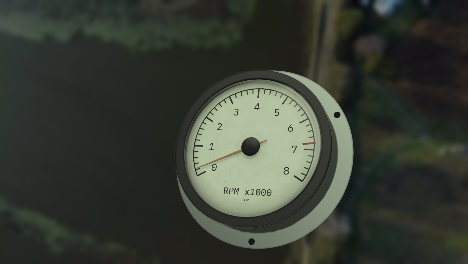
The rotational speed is 200 rpm
